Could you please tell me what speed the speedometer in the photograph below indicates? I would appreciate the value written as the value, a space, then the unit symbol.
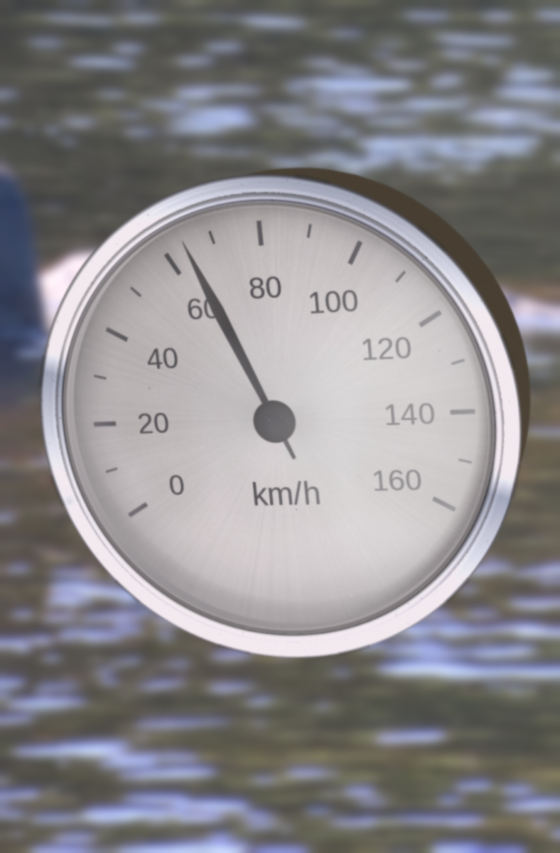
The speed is 65 km/h
